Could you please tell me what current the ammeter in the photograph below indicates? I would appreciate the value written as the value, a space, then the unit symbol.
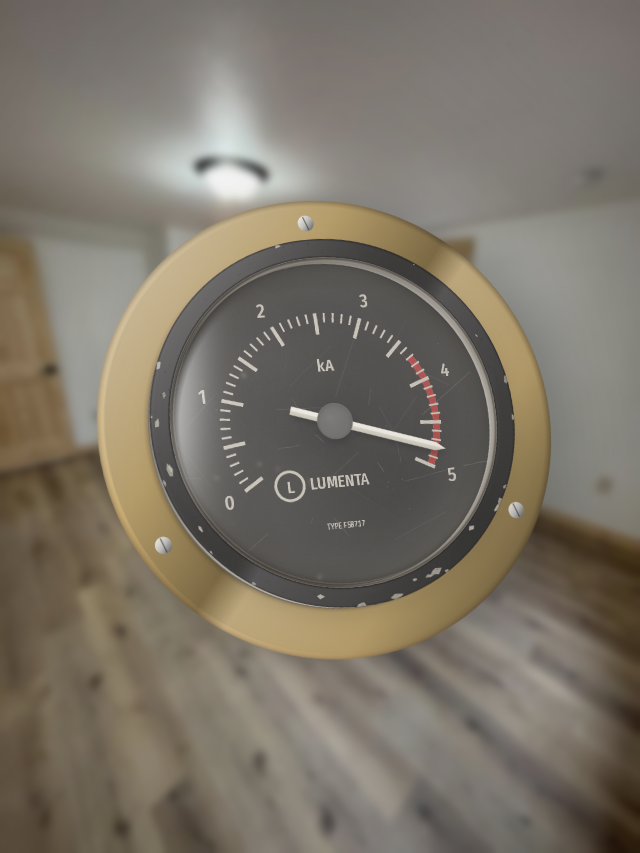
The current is 4.8 kA
